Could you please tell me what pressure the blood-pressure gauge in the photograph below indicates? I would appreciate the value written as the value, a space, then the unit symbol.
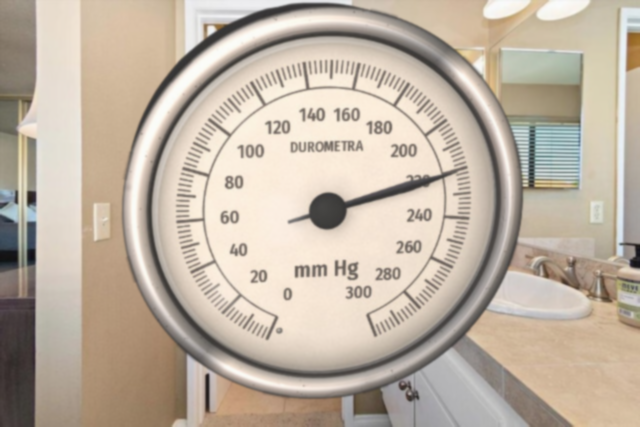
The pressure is 220 mmHg
